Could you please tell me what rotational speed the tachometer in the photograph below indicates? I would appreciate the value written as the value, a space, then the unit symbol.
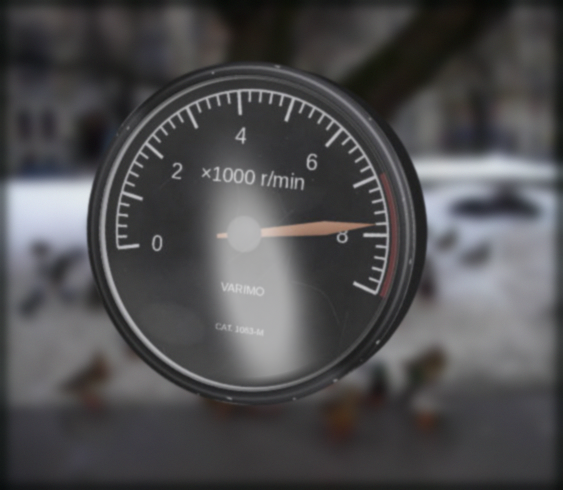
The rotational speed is 7800 rpm
